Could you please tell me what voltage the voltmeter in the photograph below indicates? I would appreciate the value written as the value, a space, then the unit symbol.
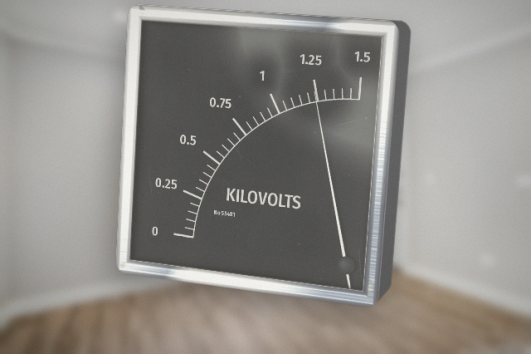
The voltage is 1.25 kV
